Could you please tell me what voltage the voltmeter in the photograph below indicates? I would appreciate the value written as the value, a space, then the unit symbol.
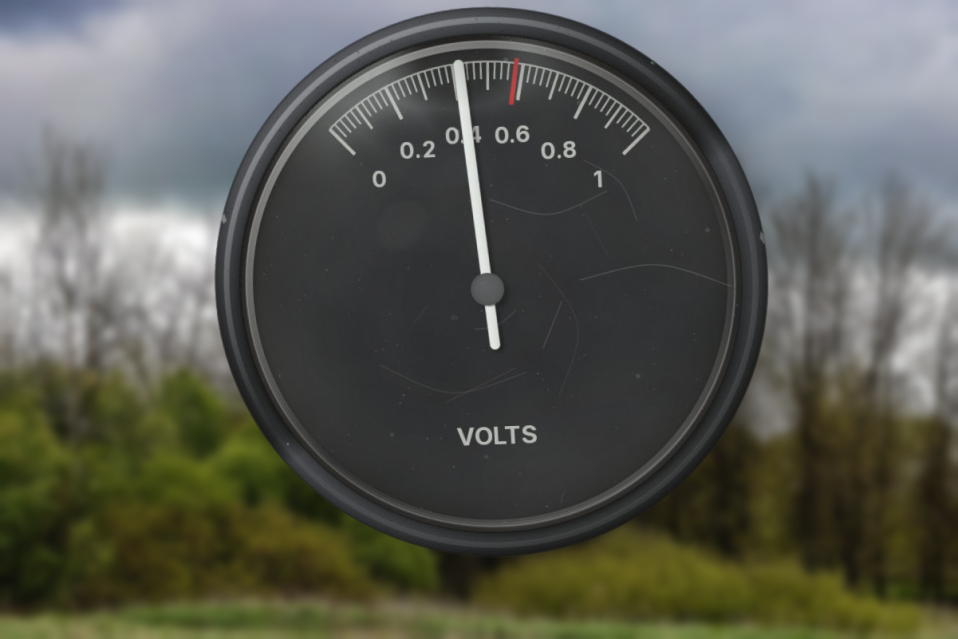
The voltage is 0.42 V
